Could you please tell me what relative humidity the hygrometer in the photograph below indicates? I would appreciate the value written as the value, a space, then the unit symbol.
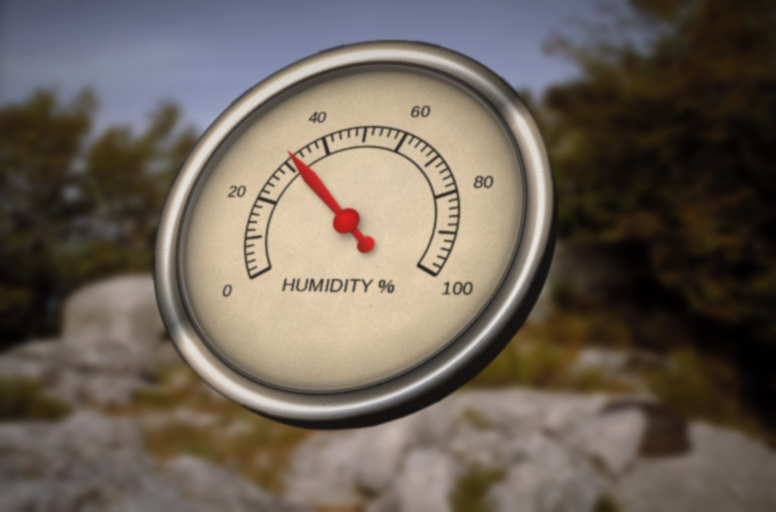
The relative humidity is 32 %
